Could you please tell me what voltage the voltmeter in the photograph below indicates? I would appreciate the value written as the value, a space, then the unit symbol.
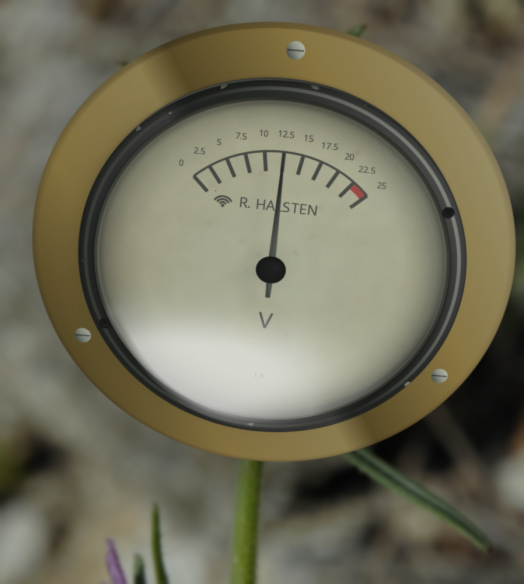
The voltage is 12.5 V
